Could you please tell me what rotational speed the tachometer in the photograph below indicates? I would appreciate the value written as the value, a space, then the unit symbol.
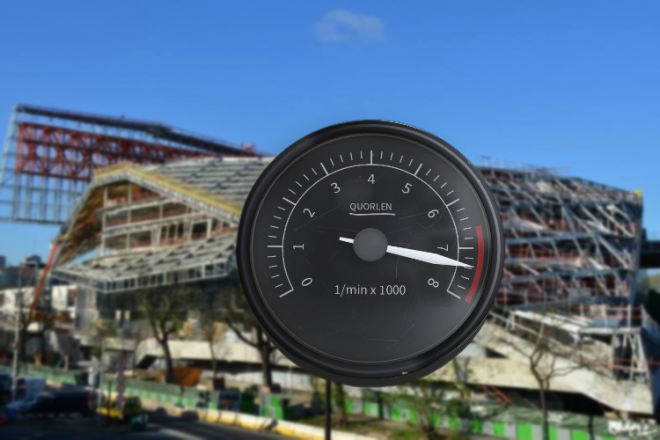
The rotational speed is 7400 rpm
